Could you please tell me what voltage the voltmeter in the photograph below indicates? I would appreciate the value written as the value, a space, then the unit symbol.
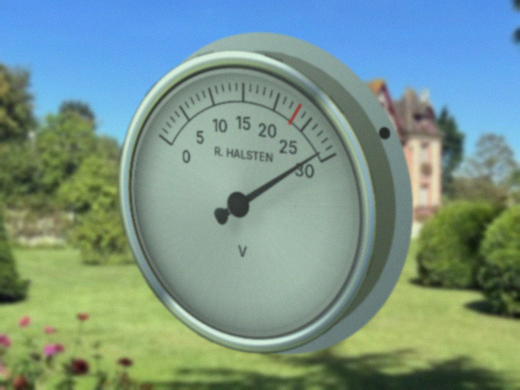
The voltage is 29 V
